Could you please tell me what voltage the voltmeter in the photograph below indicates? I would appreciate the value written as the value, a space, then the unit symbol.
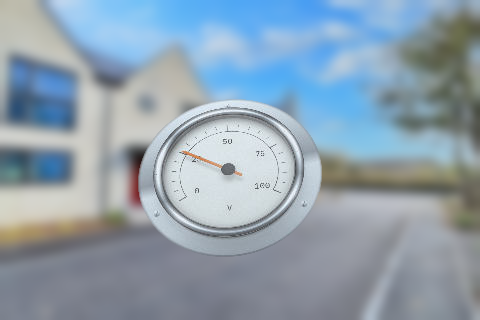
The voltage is 25 V
